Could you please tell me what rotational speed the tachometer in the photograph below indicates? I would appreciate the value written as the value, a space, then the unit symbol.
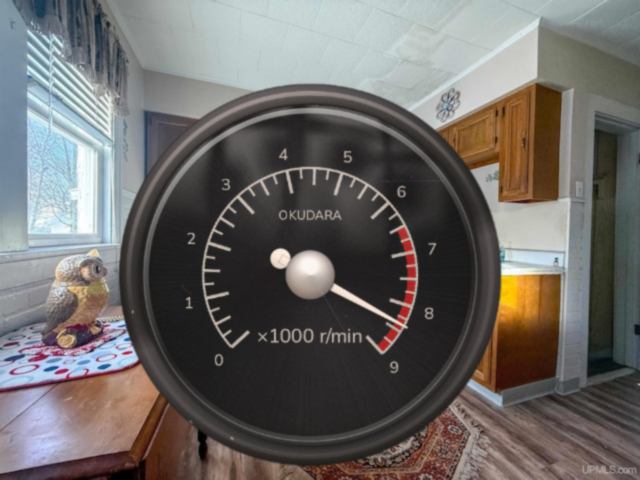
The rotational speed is 8375 rpm
